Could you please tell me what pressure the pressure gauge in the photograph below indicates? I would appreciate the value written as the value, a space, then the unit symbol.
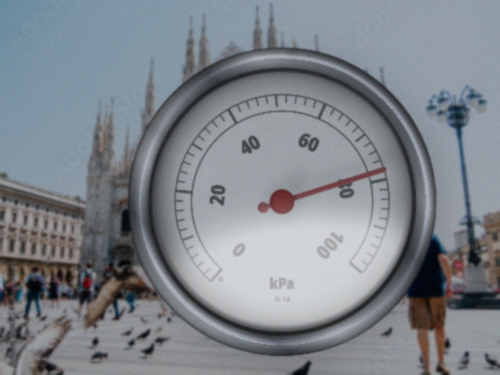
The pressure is 78 kPa
